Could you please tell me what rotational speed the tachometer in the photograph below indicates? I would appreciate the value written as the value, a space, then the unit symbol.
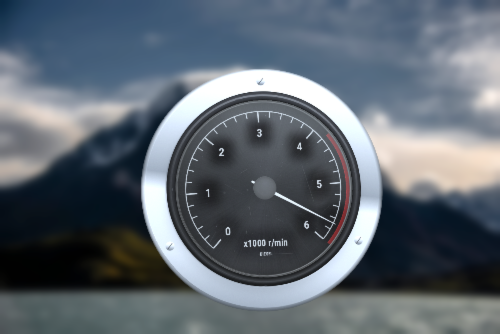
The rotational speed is 5700 rpm
